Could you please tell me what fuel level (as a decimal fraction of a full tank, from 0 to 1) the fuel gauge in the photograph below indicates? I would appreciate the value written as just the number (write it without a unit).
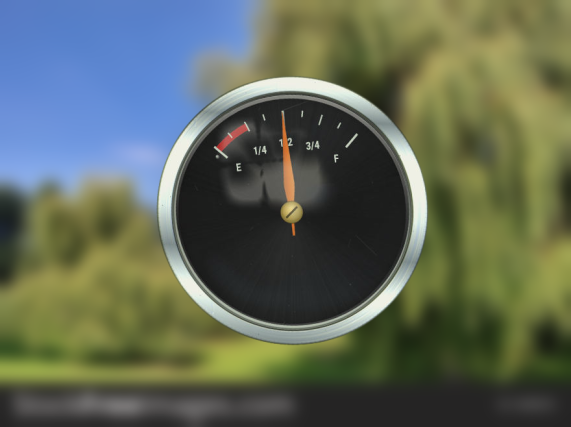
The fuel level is 0.5
